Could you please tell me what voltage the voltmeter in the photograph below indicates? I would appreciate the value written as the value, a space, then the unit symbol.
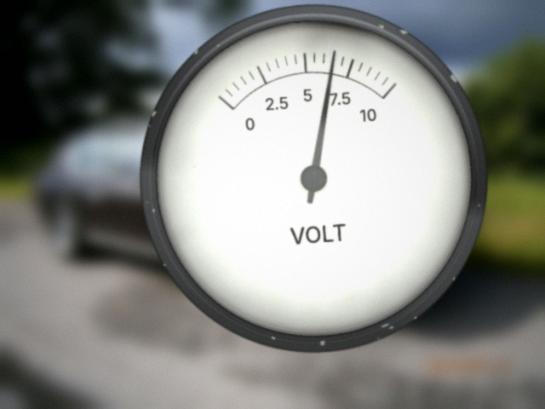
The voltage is 6.5 V
